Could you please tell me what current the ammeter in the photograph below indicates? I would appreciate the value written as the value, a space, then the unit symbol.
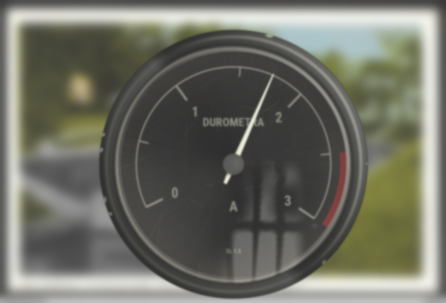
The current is 1.75 A
